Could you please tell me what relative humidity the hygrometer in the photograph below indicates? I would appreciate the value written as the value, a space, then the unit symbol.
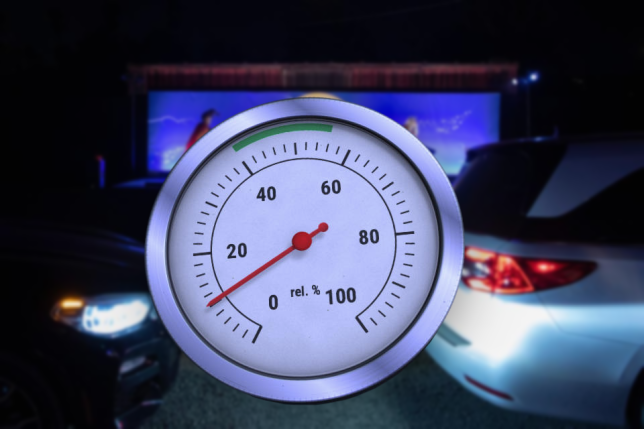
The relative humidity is 10 %
